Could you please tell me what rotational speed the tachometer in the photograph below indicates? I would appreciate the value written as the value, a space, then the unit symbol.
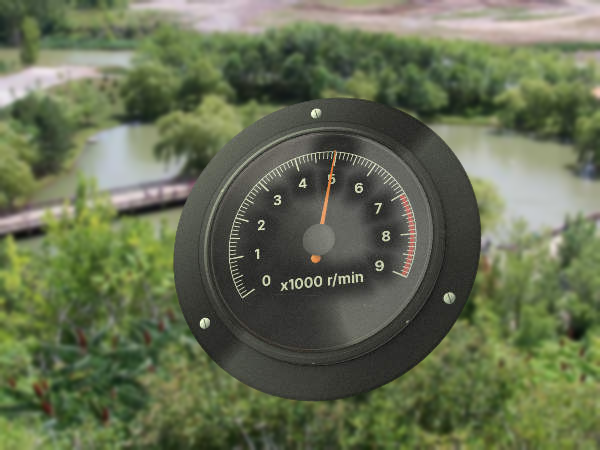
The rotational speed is 5000 rpm
